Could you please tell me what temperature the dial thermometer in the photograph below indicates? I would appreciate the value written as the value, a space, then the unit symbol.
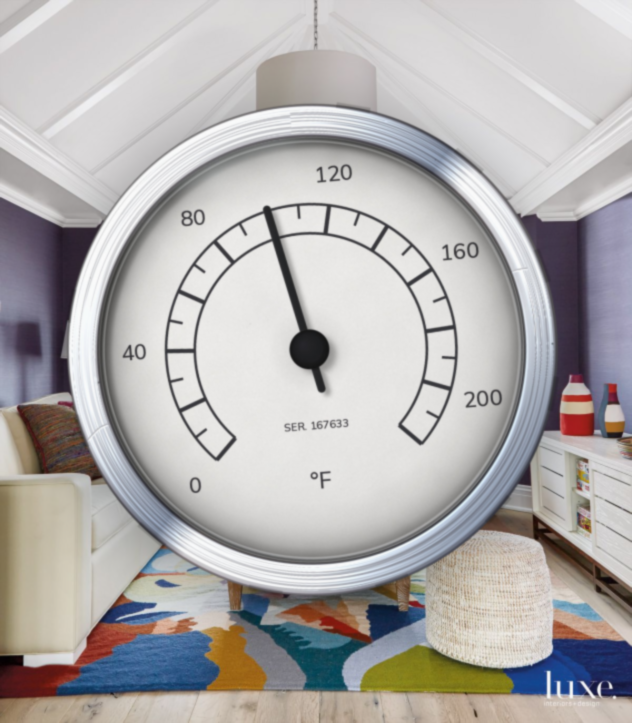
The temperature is 100 °F
